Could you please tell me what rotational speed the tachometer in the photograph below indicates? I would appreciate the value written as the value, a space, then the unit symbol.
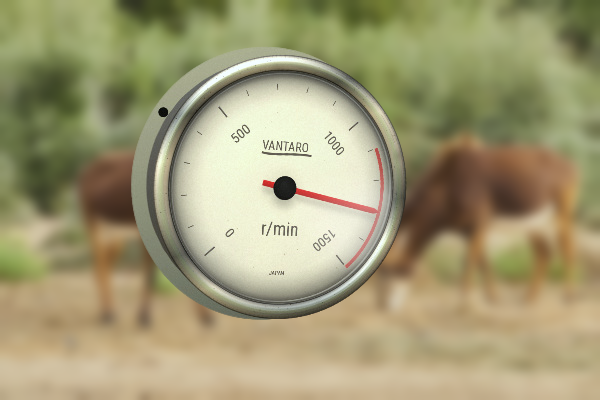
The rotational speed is 1300 rpm
